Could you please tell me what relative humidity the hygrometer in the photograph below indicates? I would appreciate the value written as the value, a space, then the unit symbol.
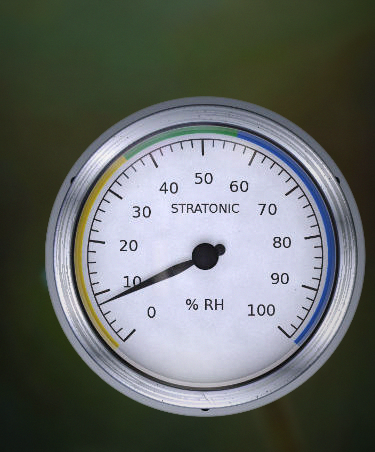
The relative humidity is 8 %
